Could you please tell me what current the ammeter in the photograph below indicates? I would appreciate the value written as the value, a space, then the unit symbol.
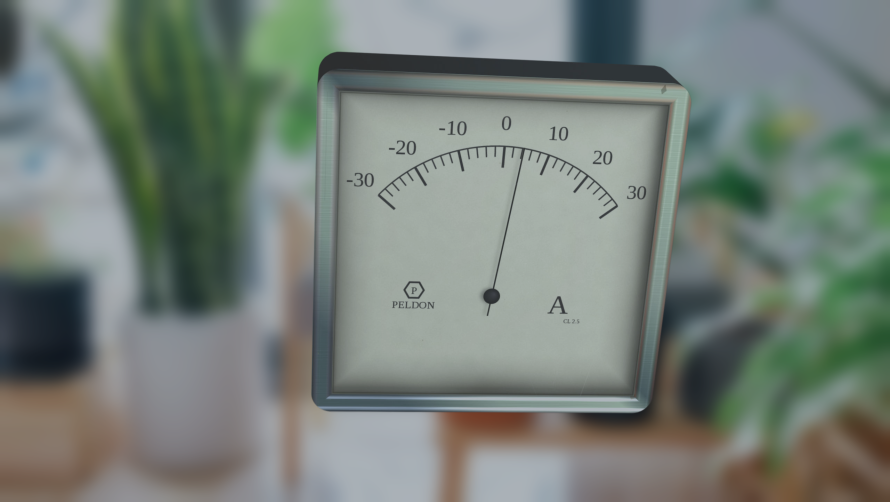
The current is 4 A
